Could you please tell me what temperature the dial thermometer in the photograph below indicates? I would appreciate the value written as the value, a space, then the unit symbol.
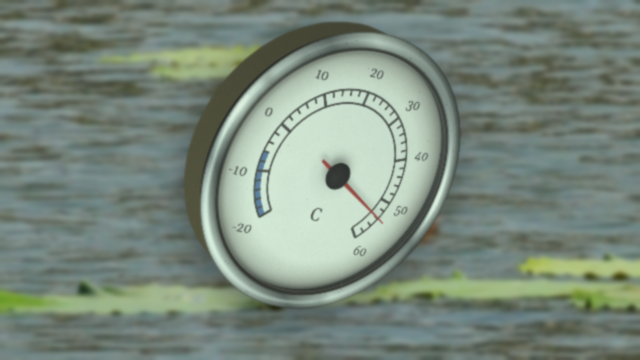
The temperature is 54 °C
